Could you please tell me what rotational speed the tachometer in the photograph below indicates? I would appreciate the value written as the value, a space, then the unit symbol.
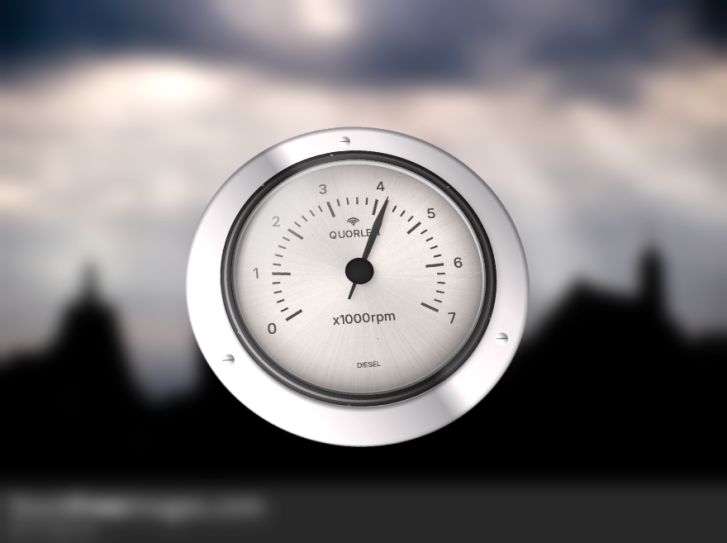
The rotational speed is 4200 rpm
